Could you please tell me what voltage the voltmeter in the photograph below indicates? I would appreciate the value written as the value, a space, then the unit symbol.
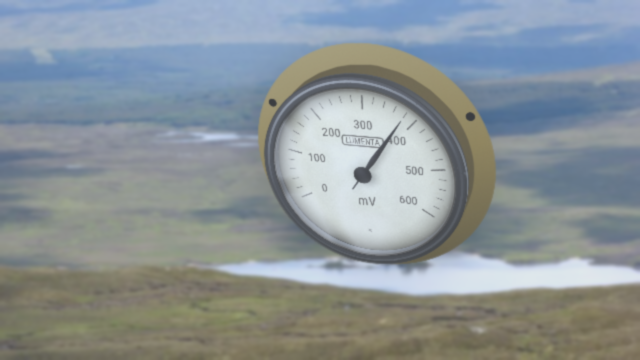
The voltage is 380 mV
